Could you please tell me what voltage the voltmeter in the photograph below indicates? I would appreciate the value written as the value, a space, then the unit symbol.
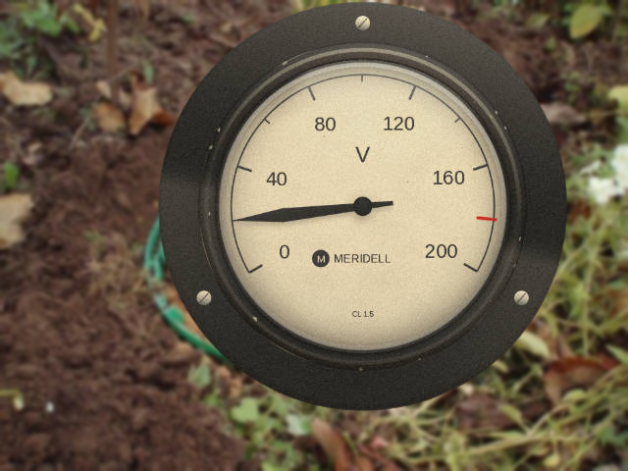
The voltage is 20 V
